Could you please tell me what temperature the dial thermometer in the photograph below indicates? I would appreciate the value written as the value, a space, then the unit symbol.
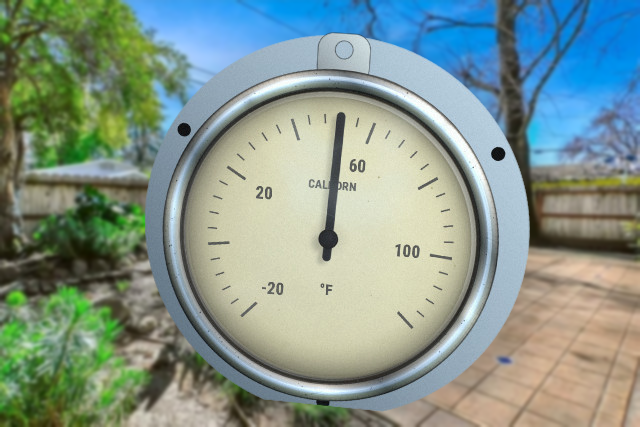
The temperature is 52 °F
